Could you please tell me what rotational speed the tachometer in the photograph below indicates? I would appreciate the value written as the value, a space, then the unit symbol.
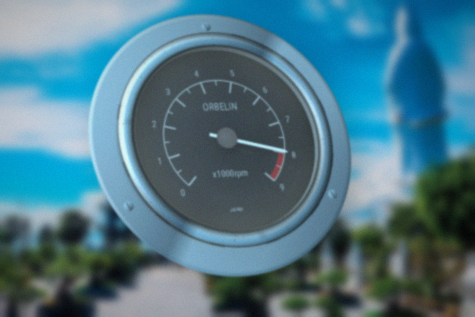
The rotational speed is 8000 rpm
